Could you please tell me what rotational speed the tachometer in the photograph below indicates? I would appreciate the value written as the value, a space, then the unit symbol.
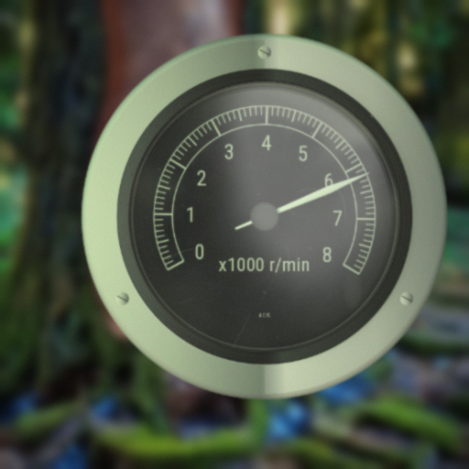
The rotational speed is 6200 rpm
